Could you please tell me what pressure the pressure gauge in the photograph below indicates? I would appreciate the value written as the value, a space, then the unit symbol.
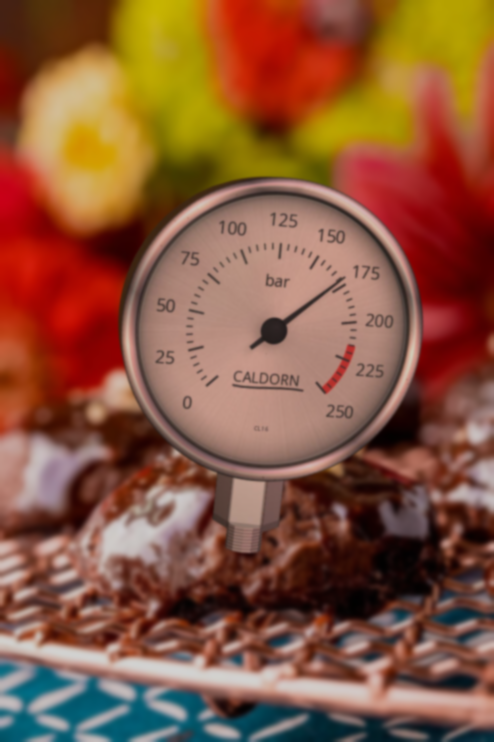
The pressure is 170 bar
